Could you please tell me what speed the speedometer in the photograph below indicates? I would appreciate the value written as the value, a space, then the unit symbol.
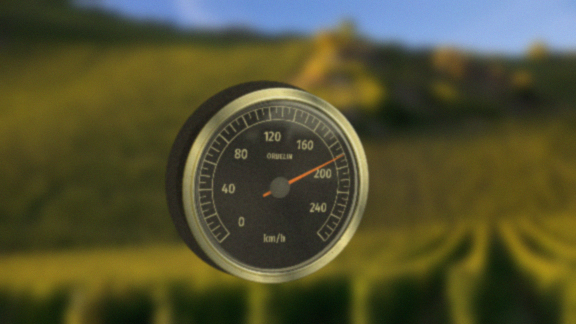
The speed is 190 km/h
